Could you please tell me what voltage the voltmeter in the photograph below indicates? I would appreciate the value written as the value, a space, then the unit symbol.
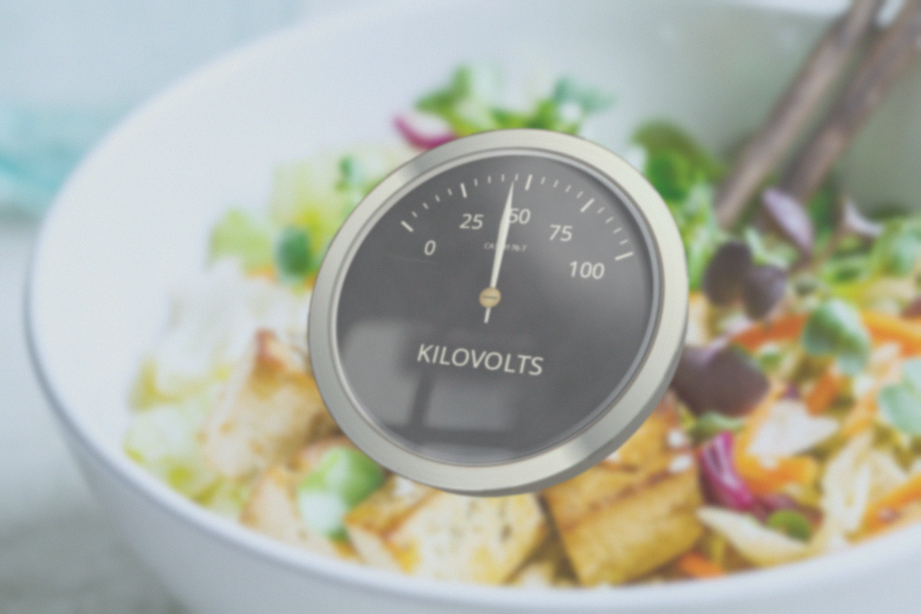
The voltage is 45 kV
